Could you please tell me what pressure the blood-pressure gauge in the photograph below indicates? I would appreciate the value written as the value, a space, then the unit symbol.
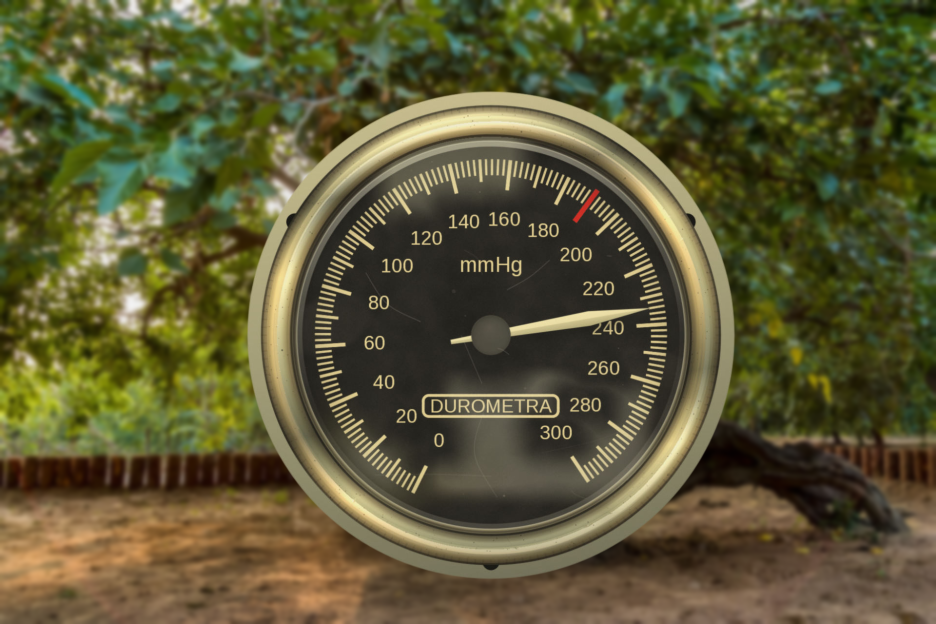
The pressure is 234 mmHg
